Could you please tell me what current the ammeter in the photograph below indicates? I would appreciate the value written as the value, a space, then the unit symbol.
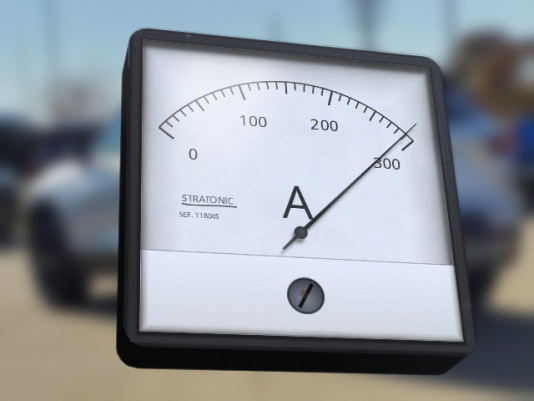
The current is 290 A
